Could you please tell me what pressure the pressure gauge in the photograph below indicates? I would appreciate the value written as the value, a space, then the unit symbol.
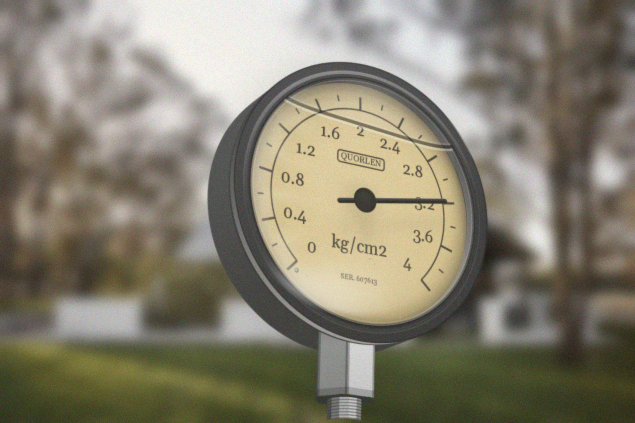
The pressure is 3.2 kg/cm²
